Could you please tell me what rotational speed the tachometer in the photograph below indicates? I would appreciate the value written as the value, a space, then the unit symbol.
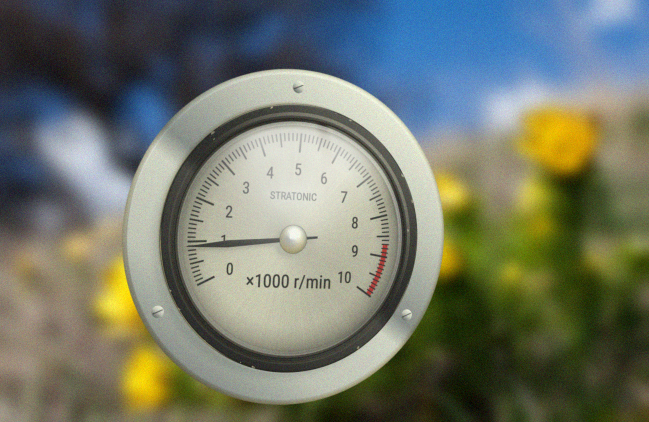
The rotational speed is 900 rpm
